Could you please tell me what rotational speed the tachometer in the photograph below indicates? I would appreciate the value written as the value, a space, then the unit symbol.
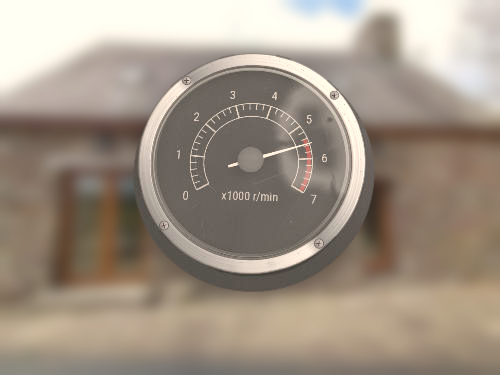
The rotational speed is 5600 rpm
